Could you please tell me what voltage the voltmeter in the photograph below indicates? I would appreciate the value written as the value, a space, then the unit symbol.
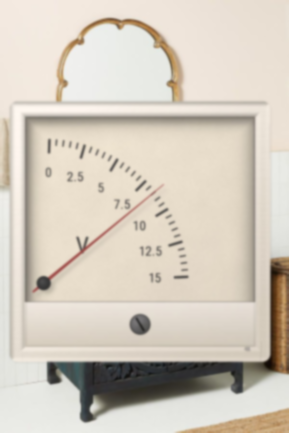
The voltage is 8.5 V
